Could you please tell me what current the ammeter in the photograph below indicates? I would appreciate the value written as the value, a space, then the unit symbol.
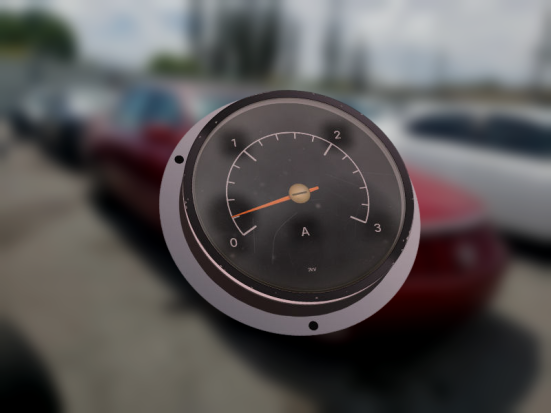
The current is 0.2 A
